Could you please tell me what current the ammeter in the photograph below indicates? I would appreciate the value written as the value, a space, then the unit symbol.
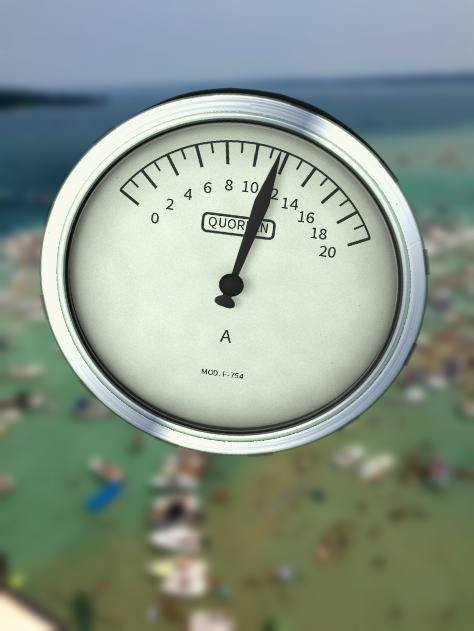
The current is 11.5 A
